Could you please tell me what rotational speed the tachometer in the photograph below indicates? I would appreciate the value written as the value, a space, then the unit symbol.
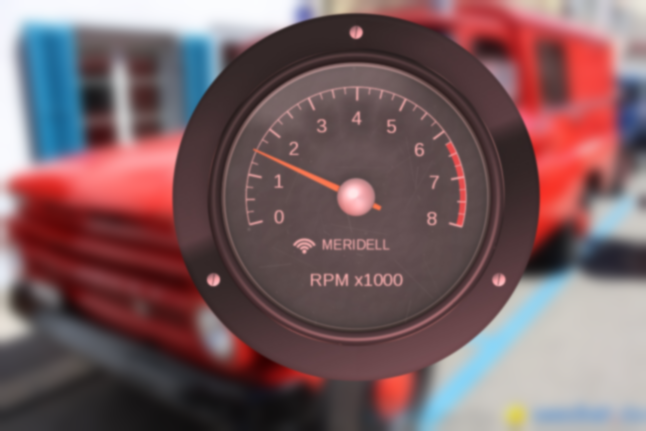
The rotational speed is 1500 rpm
